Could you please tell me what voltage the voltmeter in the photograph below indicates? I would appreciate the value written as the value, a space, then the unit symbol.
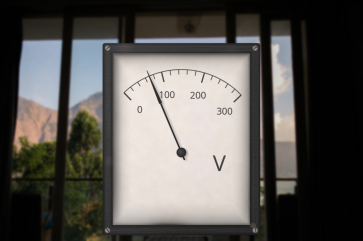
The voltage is 70 V
